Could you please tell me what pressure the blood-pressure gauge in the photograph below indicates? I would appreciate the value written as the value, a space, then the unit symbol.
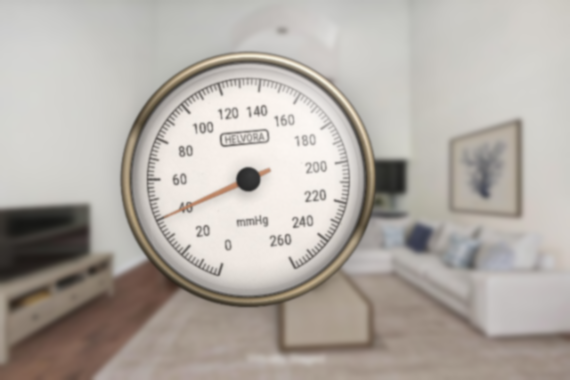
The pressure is 40 mmHg
